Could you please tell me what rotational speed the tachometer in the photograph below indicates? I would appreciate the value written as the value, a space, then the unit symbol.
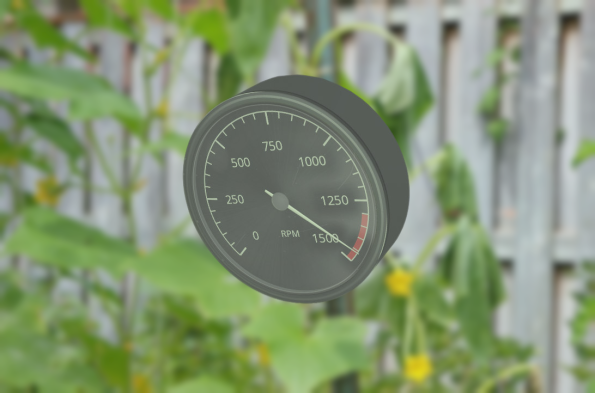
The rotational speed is 1450 rpm
